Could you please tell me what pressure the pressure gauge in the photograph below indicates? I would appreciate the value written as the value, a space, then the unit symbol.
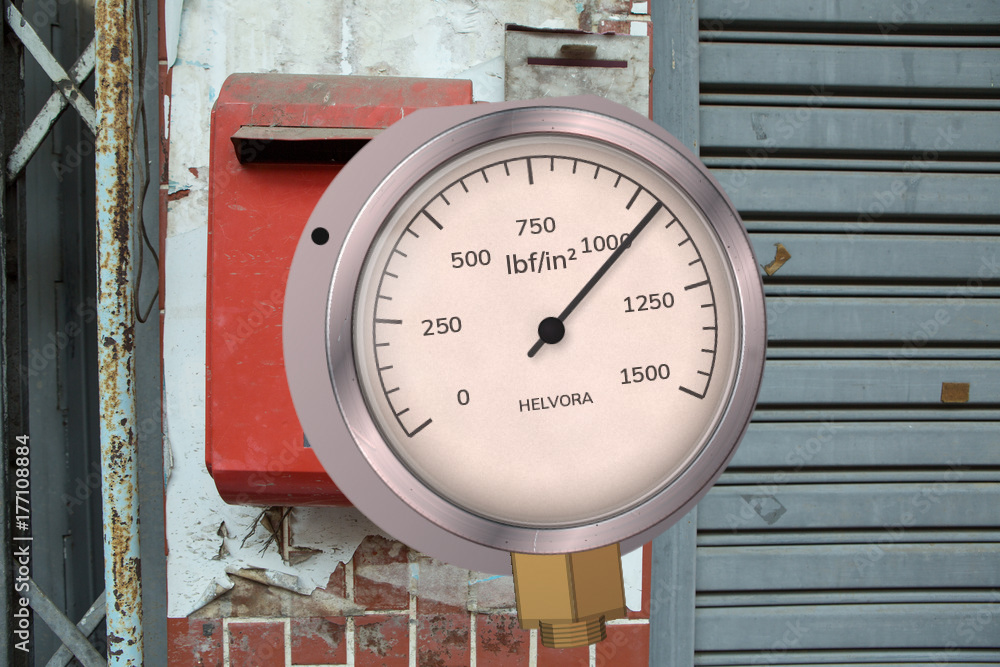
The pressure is 1050 psi
